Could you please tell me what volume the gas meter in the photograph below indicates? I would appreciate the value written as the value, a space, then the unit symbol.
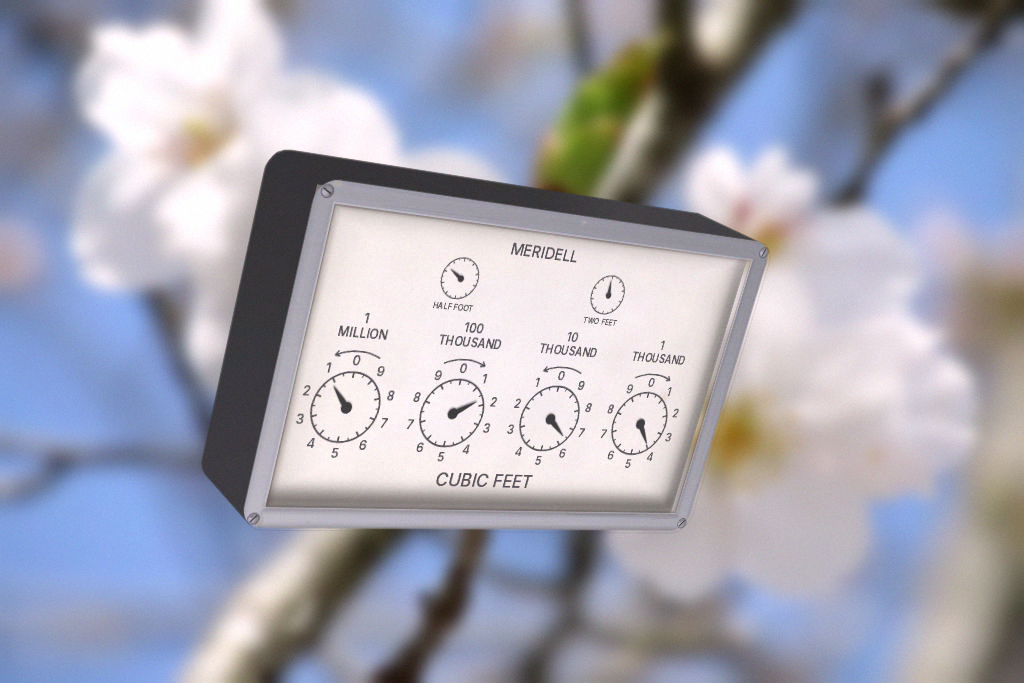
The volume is 116400 ft³
